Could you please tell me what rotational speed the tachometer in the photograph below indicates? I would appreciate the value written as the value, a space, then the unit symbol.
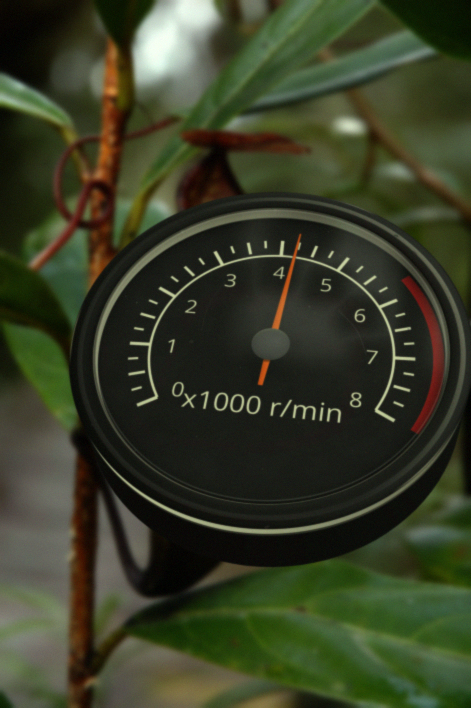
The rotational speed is 4250 rpm
